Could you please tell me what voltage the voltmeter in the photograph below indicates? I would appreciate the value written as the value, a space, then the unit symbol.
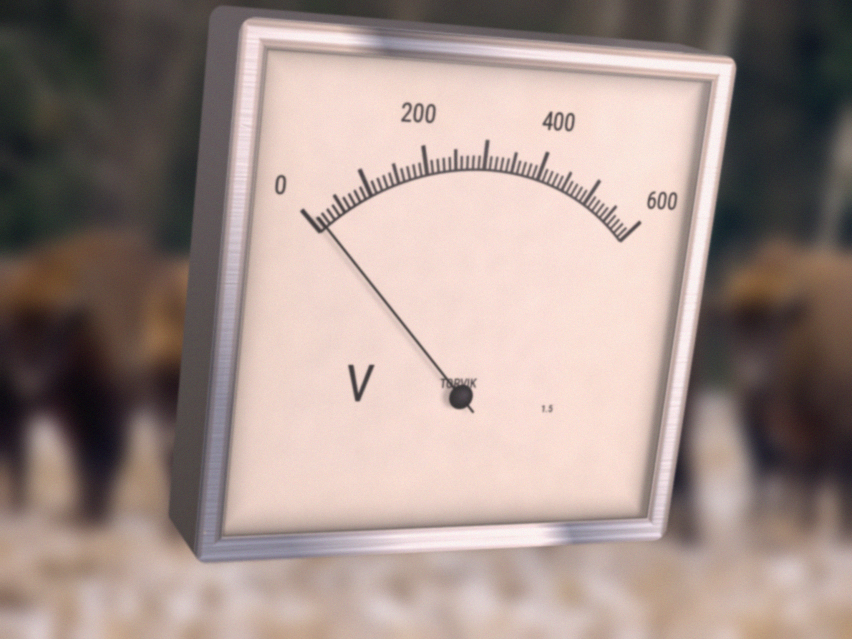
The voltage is 10 V
